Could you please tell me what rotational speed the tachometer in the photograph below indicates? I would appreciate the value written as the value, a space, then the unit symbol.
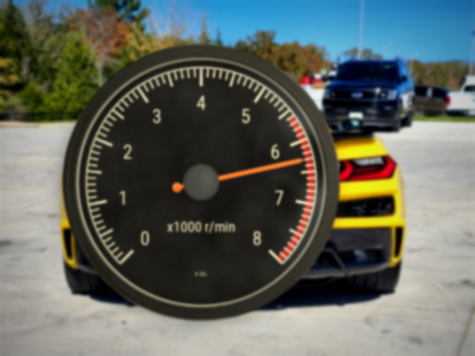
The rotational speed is 6300 rpm
